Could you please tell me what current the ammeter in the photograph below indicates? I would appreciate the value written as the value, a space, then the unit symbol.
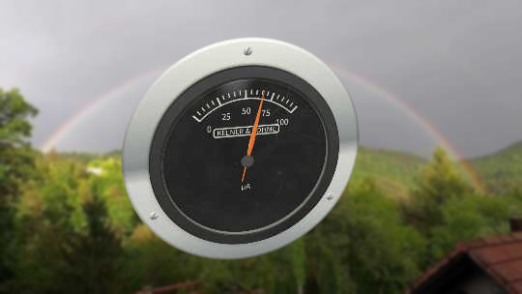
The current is 65 µA
